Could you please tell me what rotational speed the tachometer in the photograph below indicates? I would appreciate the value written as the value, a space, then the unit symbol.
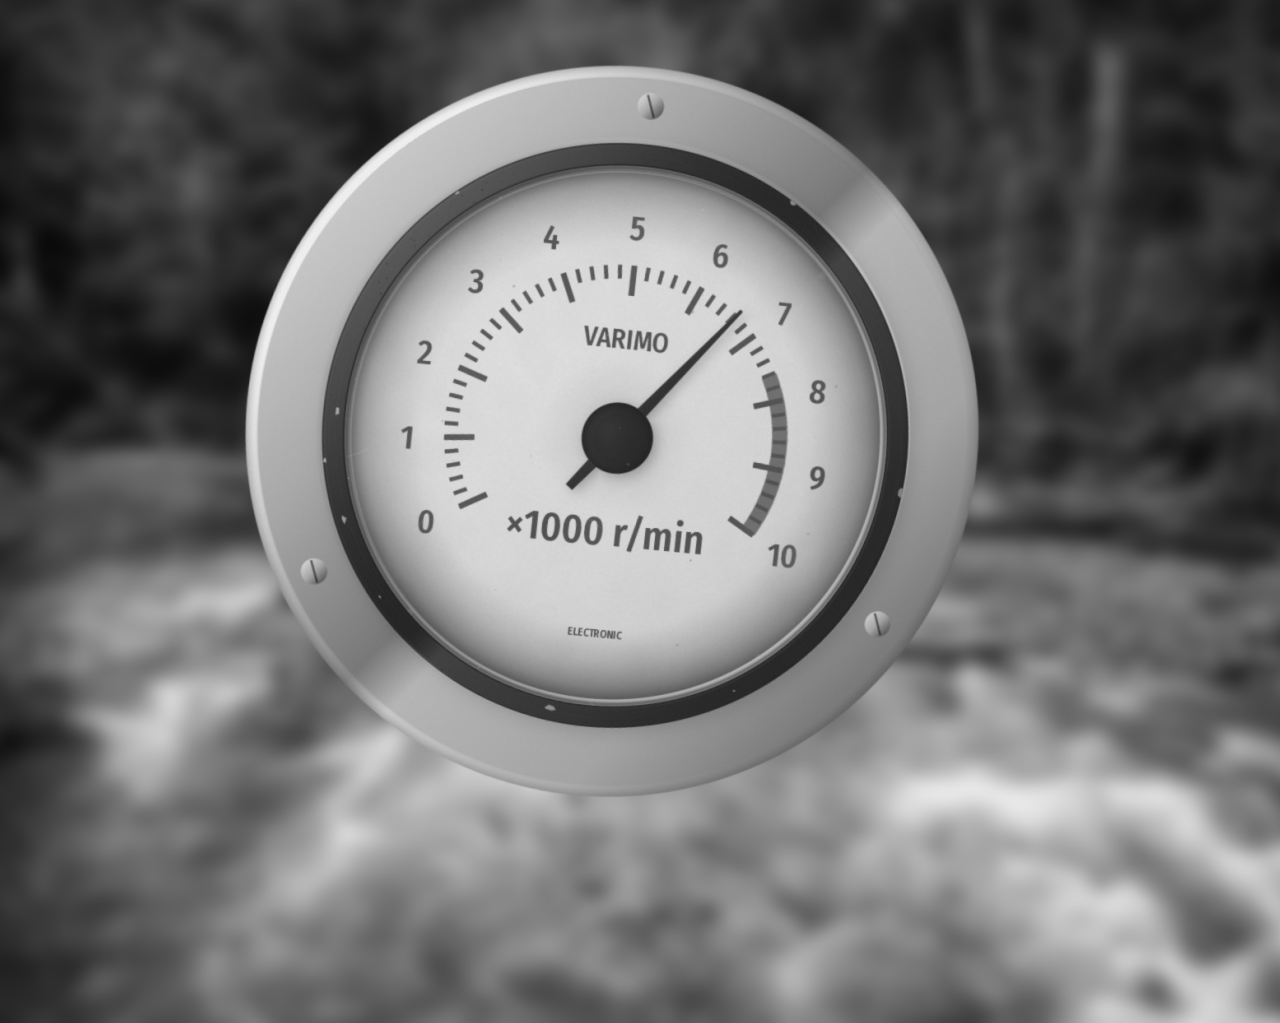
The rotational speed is 6600 rpm
